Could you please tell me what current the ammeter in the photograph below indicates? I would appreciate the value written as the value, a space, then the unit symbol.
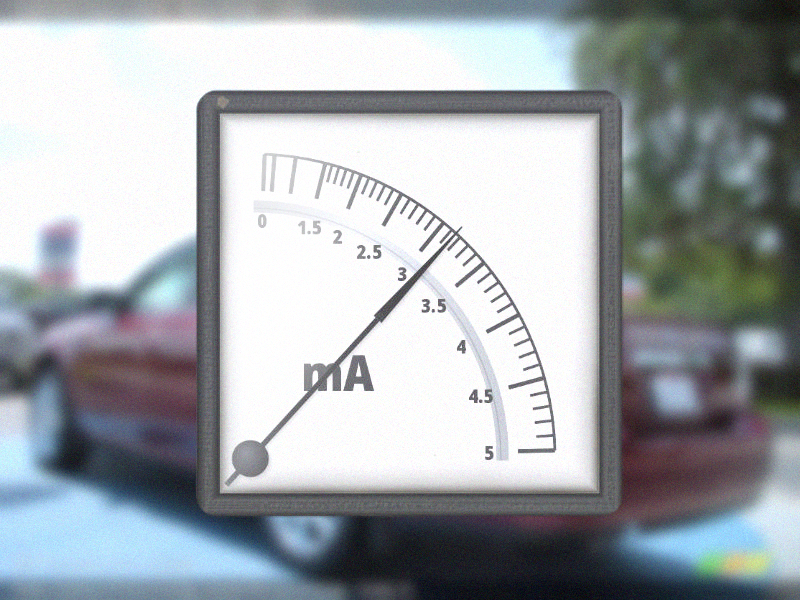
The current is 3.15 mA
